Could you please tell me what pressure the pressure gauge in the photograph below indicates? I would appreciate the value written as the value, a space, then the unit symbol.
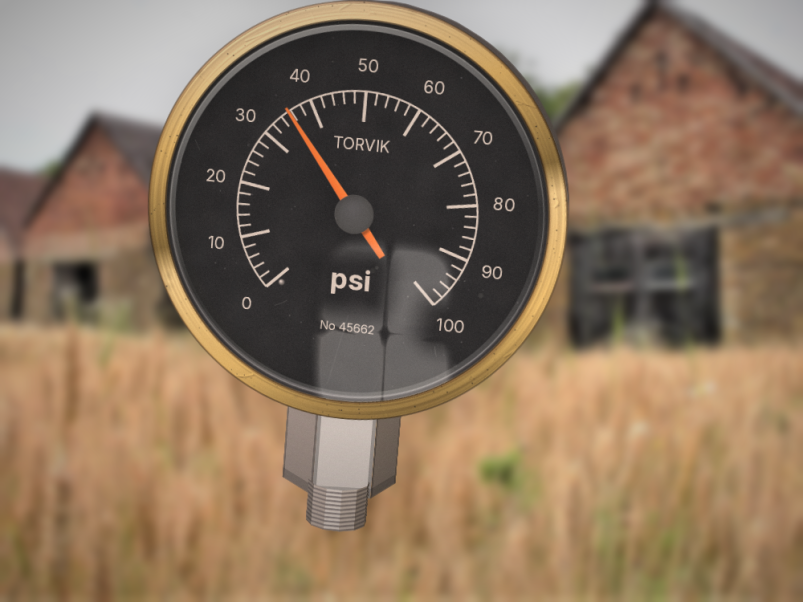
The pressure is 36 psi
